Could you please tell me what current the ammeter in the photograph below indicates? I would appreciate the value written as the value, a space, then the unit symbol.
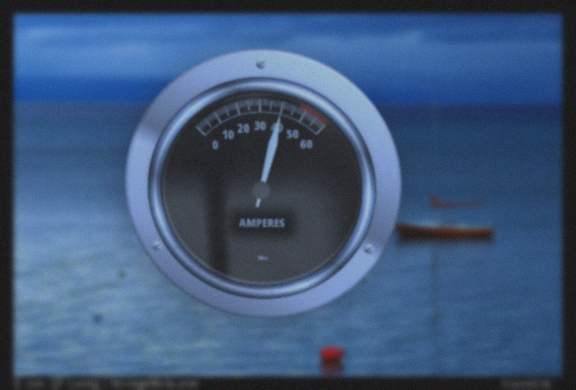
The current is 40 A
